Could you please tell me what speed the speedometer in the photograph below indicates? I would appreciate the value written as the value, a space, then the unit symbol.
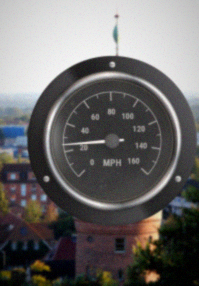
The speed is 25 mph
